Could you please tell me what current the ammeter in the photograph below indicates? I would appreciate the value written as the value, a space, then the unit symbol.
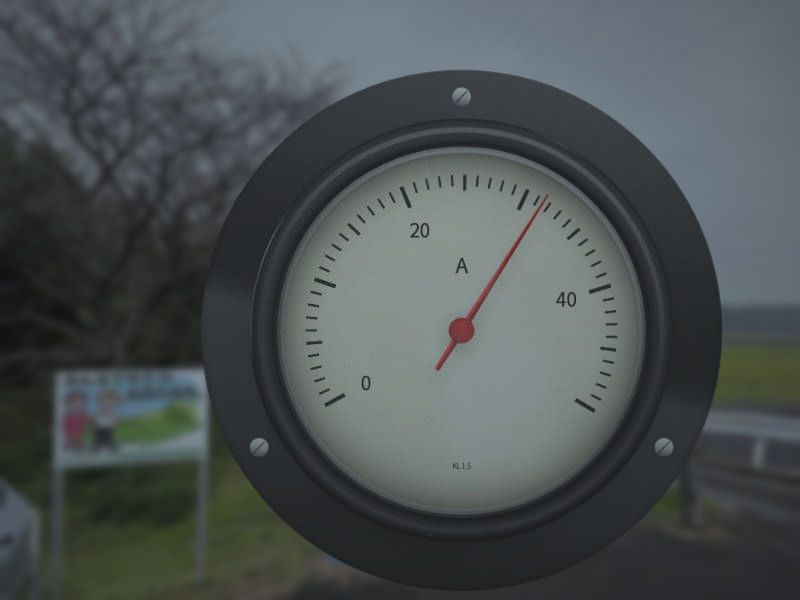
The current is 31.5 A
